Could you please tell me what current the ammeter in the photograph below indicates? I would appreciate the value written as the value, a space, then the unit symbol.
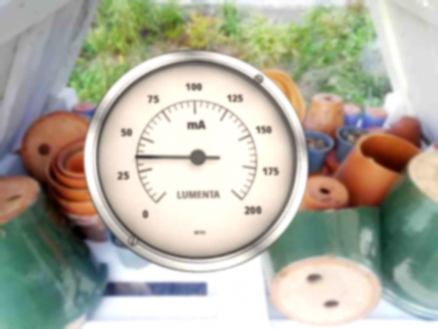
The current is 35 mA
